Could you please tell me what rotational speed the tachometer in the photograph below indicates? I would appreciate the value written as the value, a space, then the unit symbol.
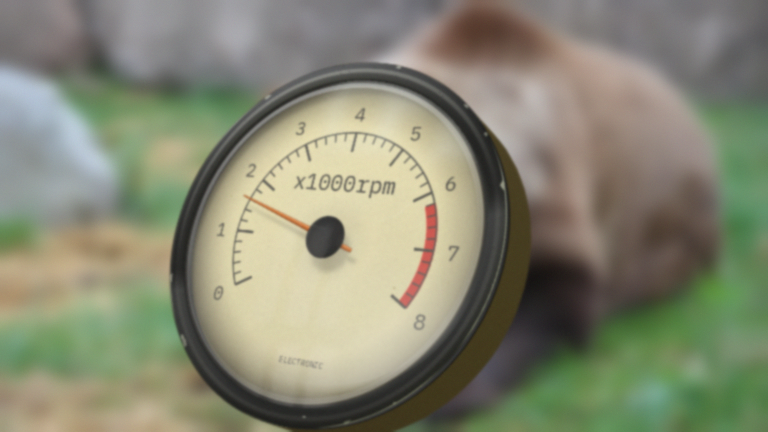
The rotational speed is 1600 rpm
